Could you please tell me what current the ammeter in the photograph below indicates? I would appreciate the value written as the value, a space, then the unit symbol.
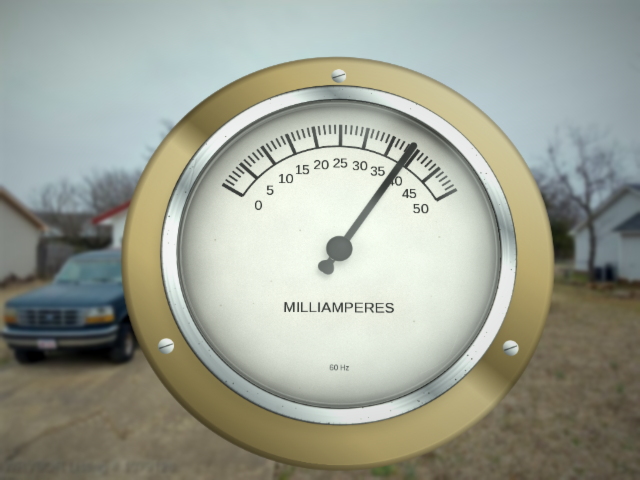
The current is 39 mA
